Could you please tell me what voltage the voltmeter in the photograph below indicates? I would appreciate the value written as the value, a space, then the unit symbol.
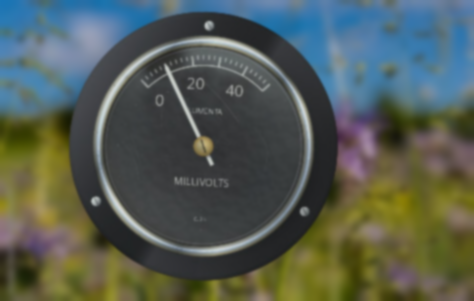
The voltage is 10 mV
